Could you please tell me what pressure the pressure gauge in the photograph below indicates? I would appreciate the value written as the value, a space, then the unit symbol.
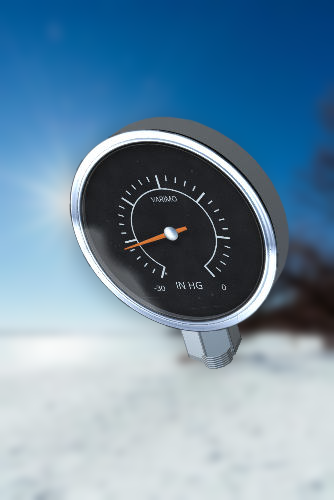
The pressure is -25.5 inHg
